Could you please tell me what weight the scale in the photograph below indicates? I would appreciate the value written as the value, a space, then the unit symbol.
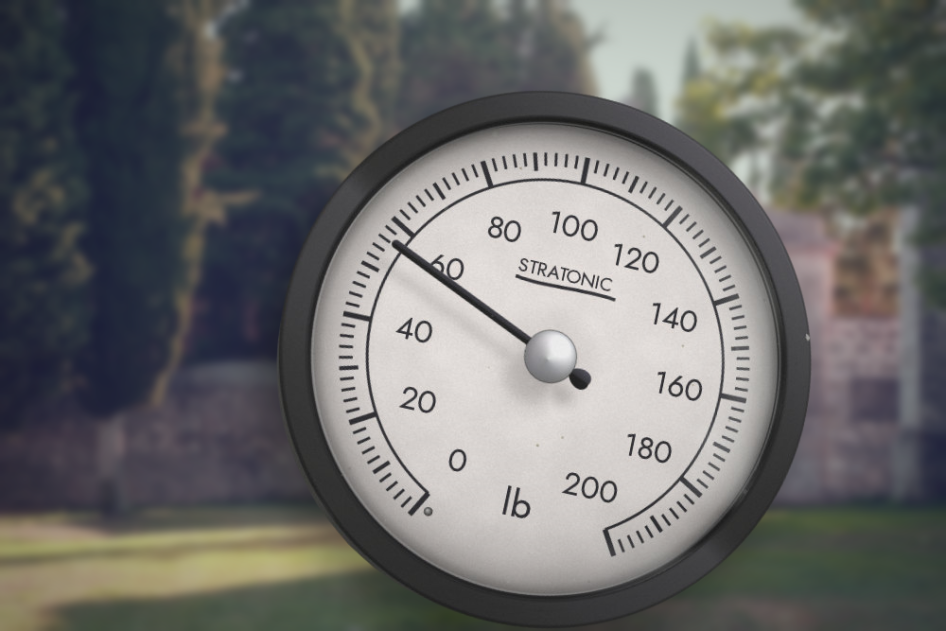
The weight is 56 lb
